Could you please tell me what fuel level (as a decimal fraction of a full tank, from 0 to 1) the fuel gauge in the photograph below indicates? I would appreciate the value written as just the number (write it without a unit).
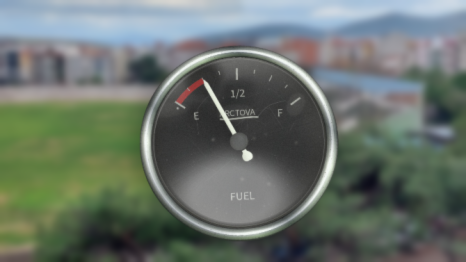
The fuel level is 0.25
